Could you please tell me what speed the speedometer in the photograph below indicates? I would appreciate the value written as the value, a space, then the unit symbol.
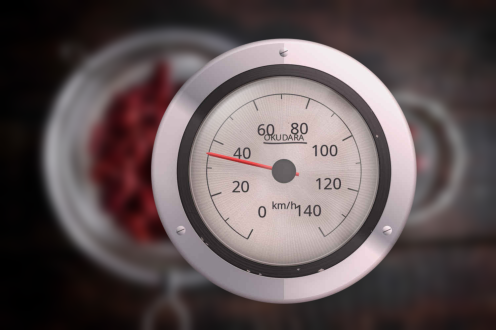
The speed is 35 km/h
